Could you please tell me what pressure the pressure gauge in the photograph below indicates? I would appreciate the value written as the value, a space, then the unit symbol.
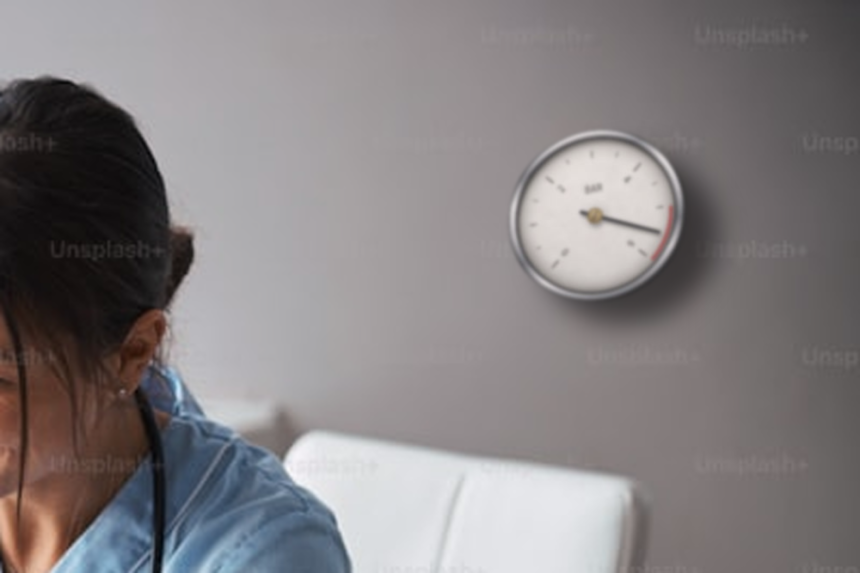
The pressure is 5.5 bar
